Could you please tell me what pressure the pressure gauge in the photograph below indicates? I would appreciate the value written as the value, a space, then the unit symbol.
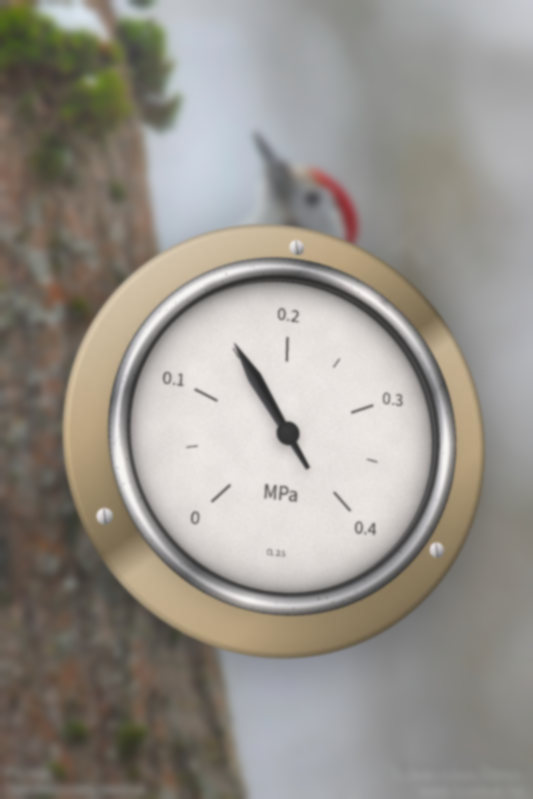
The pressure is 0.15 MPa
